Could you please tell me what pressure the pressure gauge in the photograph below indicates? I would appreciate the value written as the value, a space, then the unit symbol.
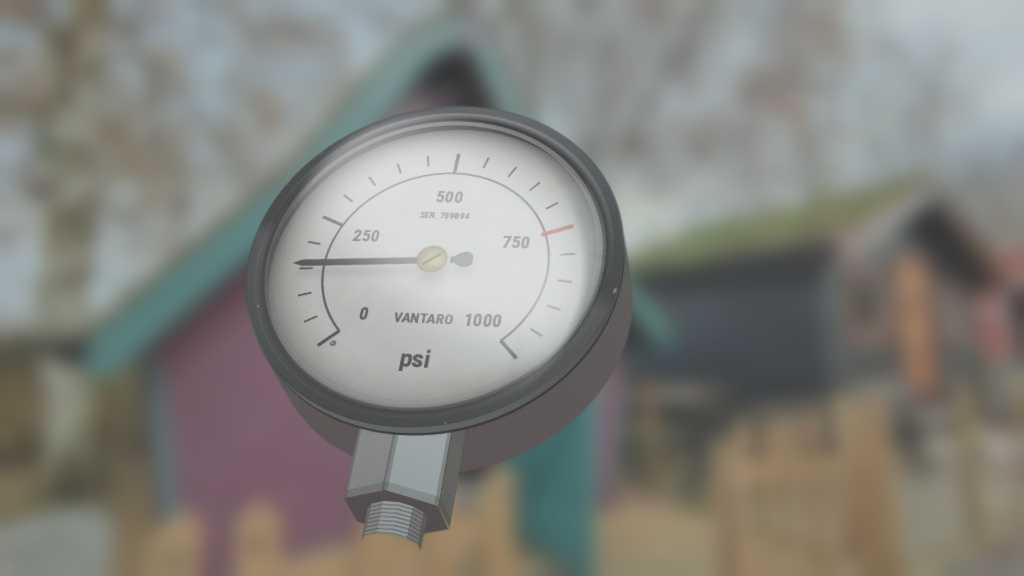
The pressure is 150 psi
